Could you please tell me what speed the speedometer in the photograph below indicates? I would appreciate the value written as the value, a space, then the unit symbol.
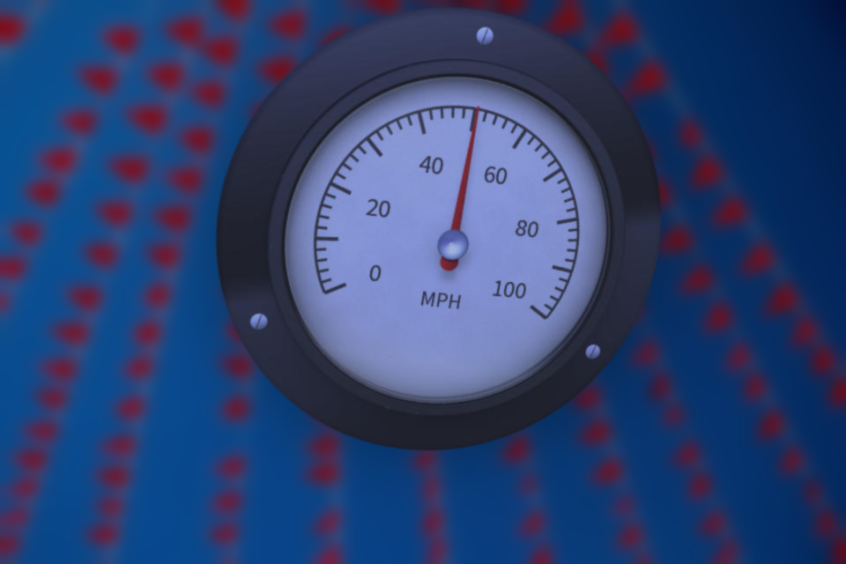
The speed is 50 mph
